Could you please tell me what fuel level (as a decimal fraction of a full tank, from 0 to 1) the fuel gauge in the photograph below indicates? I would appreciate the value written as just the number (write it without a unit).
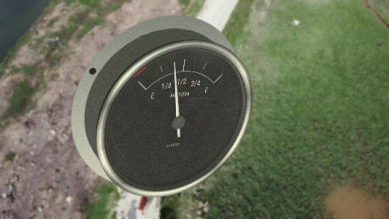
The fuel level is 0.375
